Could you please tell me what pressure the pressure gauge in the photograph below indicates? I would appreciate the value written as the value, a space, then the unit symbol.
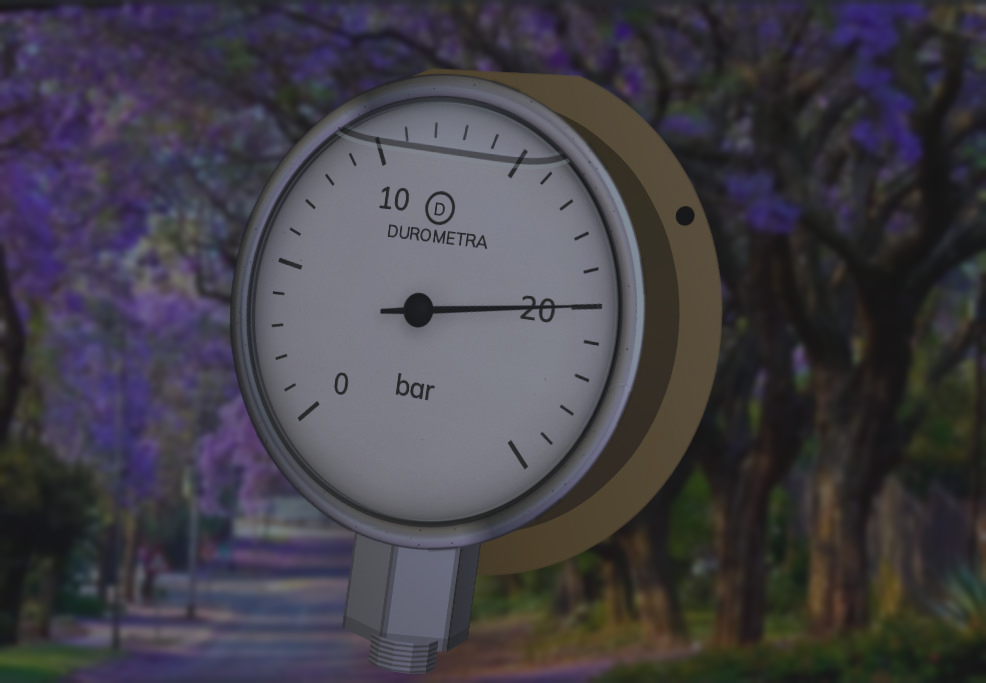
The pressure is 20 bar
